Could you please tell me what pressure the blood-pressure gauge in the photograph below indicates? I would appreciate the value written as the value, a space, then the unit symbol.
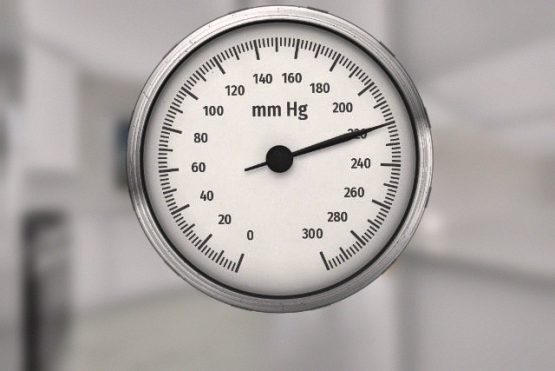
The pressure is 220 mmHg
